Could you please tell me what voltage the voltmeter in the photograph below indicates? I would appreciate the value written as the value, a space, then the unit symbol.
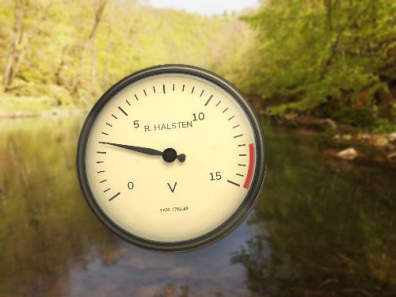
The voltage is 3 V
